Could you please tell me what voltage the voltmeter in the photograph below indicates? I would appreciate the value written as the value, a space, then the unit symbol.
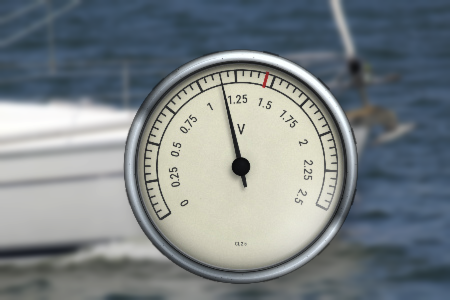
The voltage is 1.15 V
